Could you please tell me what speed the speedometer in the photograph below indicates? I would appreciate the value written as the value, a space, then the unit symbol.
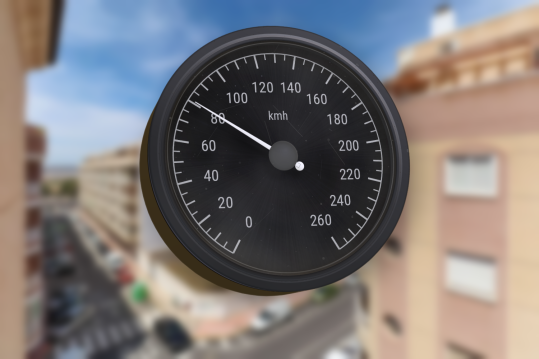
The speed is 80 km/h
